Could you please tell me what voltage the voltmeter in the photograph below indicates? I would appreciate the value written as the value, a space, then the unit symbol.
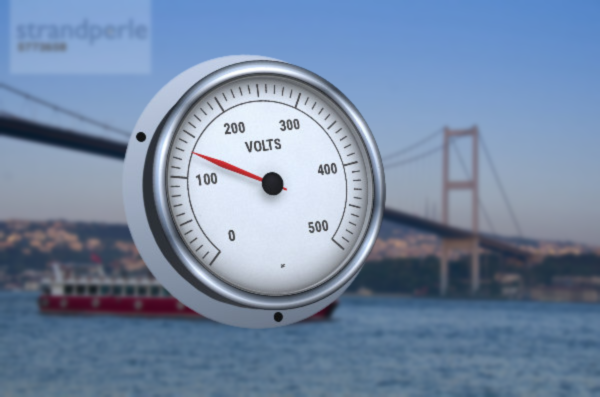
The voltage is 130 V
